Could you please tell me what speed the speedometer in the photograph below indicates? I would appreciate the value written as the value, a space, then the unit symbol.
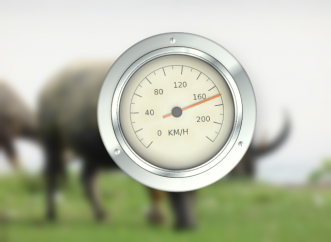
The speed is 170 km/h
